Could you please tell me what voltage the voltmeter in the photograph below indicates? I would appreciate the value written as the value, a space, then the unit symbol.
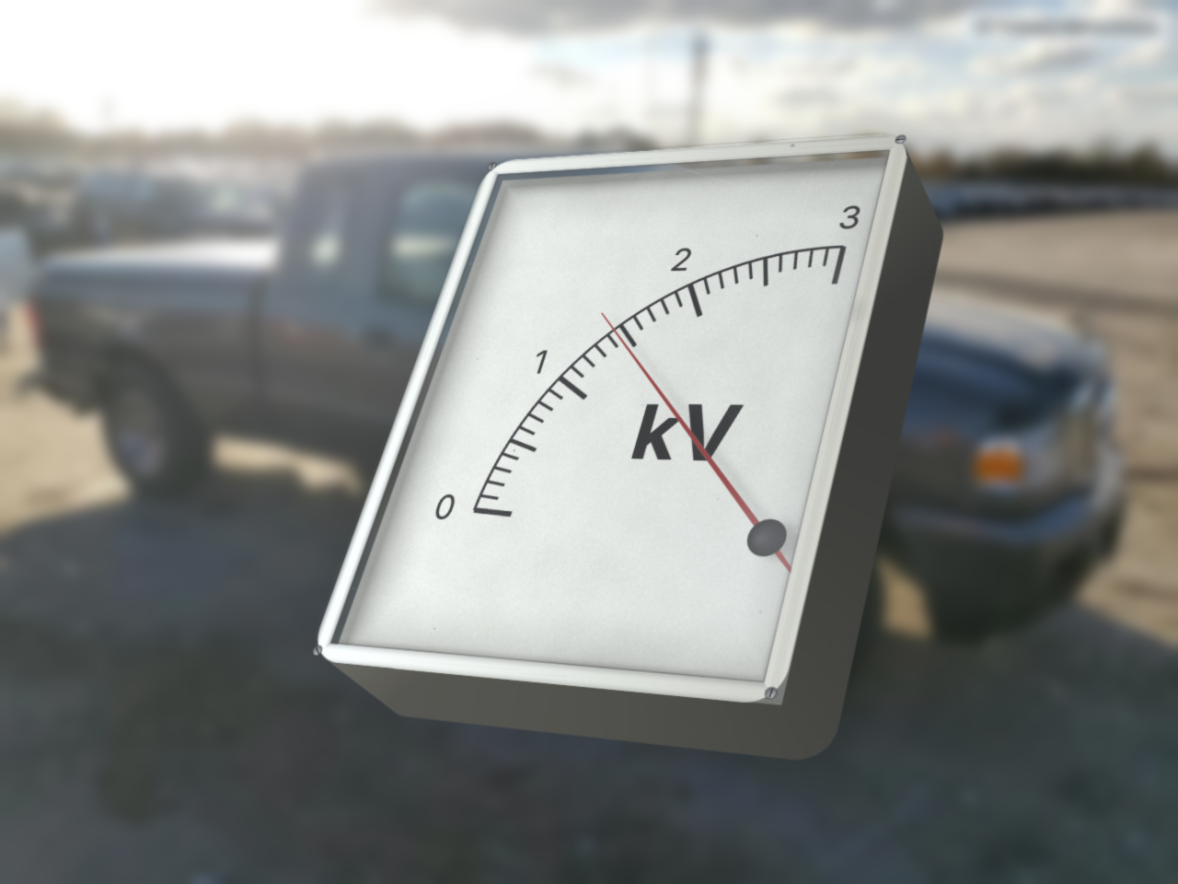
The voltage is 1.45 kV
